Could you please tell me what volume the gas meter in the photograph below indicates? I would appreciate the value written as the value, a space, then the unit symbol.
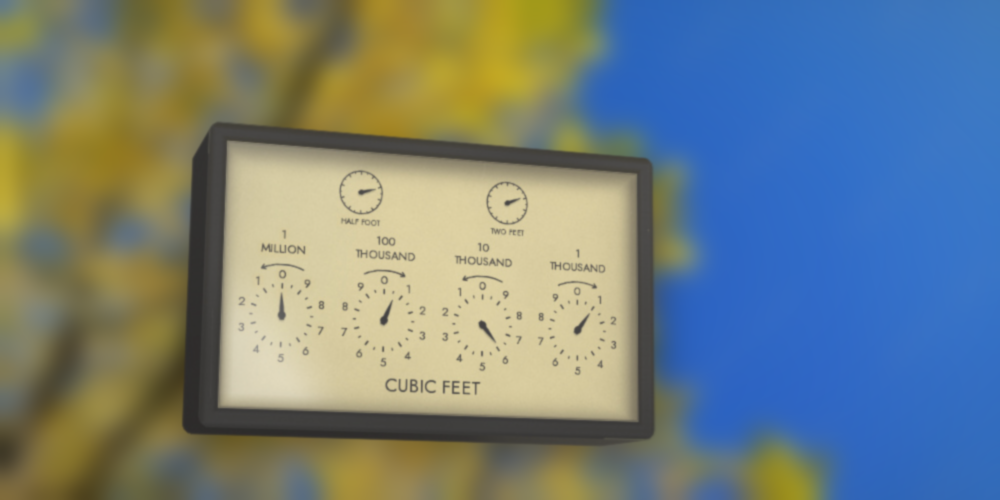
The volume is 6100 ft³
